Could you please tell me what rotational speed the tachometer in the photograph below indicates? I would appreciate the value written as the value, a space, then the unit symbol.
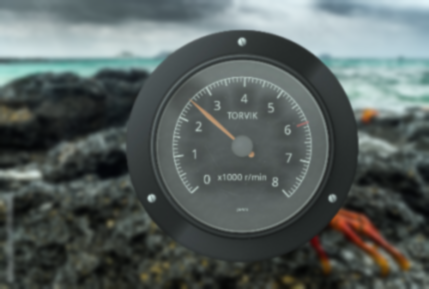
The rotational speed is 2500 rpm
